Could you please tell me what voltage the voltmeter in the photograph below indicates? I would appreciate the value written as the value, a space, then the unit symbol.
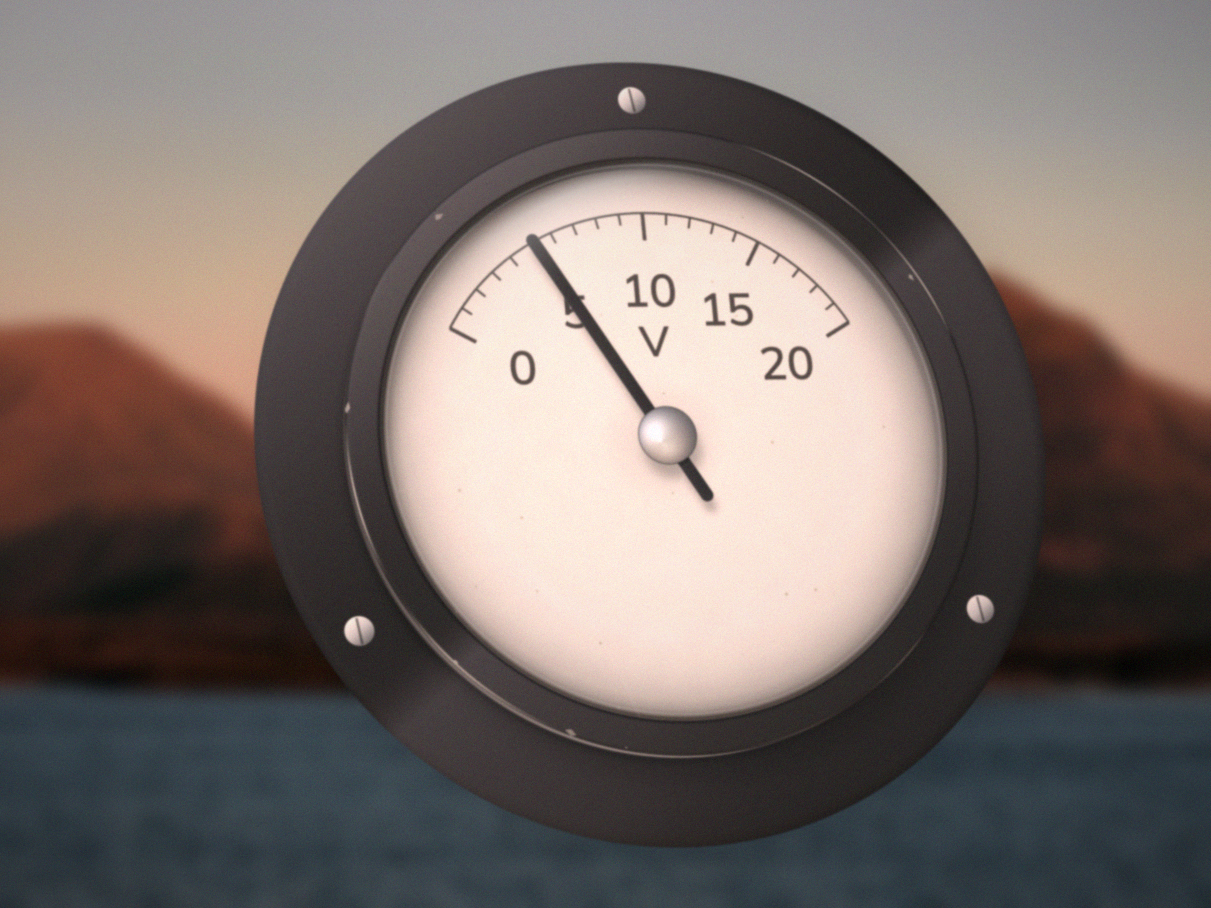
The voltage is 5 V
